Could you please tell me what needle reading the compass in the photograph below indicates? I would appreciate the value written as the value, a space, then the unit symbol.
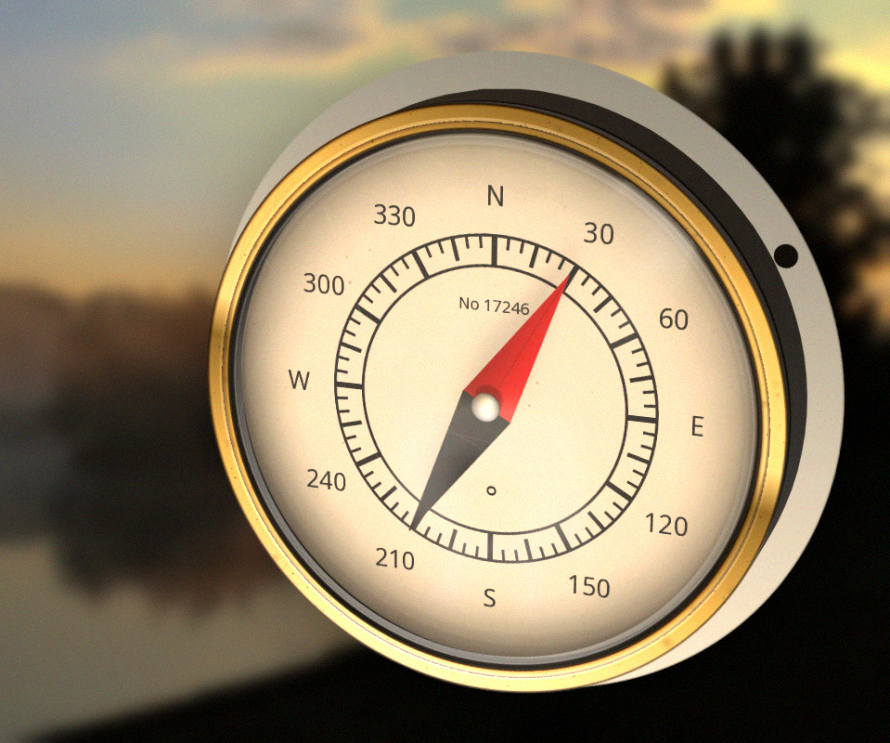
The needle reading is 30 °
